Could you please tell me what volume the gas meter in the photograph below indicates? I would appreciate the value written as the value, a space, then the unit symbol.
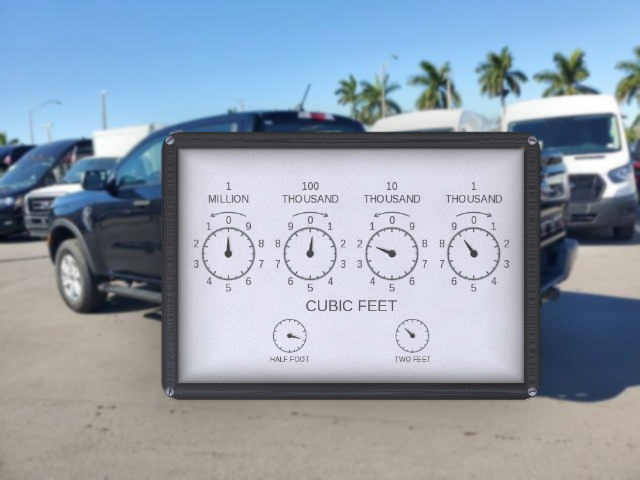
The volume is 1900 ft³
